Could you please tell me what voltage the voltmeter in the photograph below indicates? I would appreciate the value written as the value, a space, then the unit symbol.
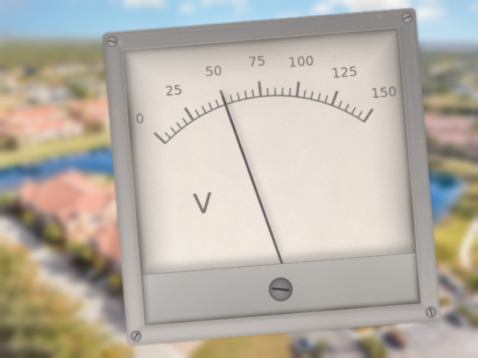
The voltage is 50 V
